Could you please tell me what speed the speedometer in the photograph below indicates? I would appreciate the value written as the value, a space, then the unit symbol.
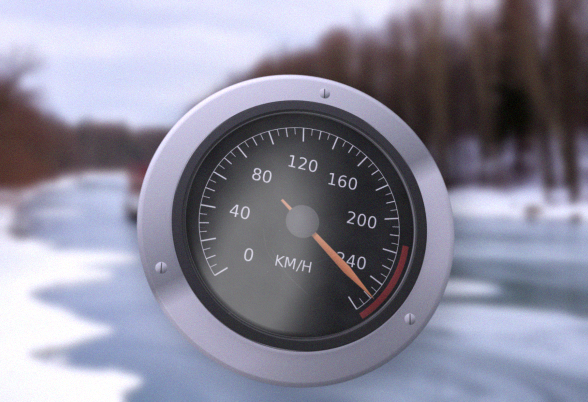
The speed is 250 km/h
